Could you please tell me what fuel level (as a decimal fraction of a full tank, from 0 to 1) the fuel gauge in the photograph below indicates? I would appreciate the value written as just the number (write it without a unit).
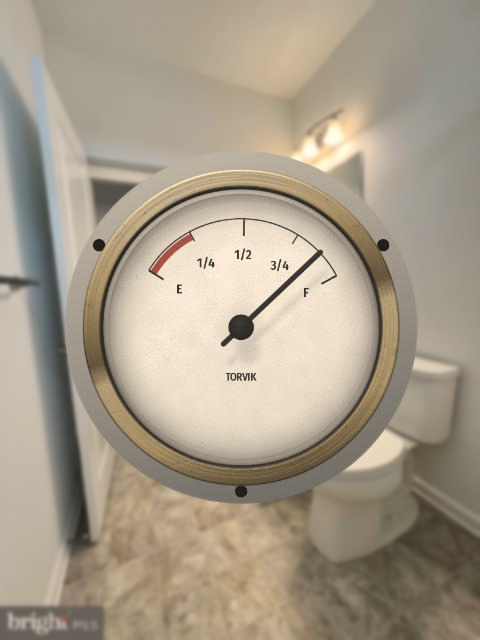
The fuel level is 0.875
